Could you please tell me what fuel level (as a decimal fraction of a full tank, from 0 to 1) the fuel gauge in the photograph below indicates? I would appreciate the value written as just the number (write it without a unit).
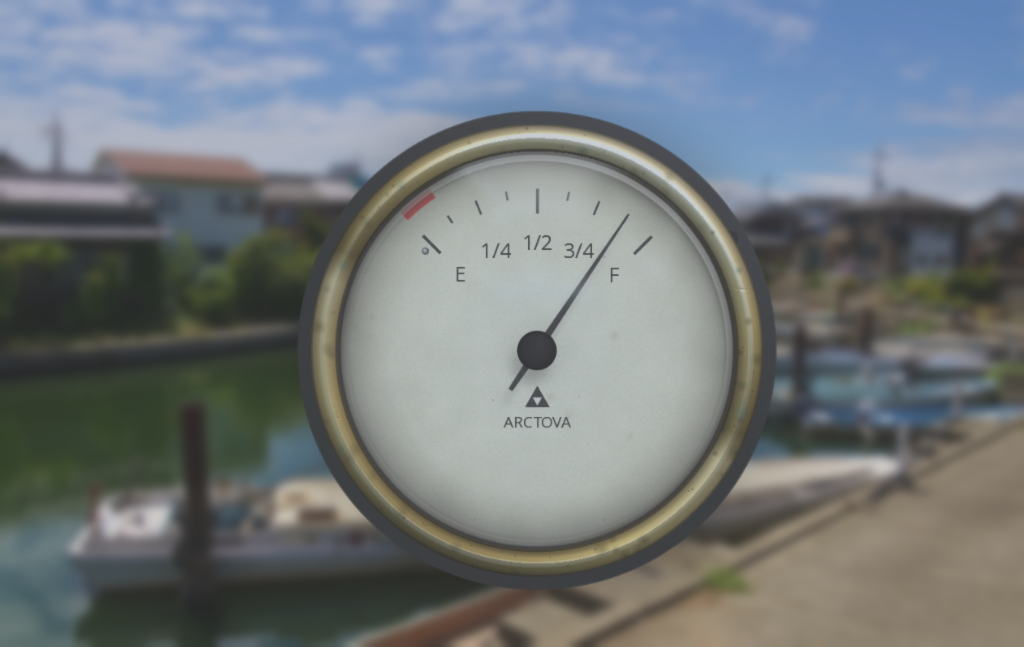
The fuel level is 0.875
